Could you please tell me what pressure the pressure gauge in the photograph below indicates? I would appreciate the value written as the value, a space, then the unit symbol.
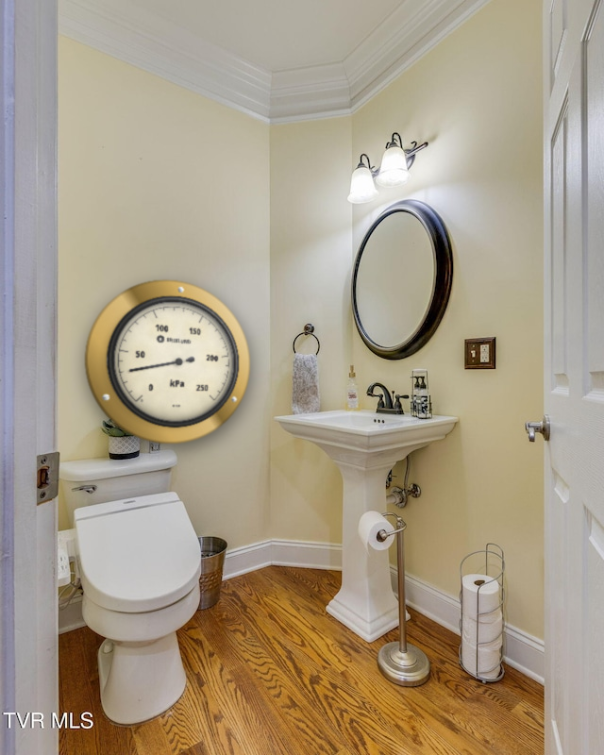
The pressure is 30 kPa
